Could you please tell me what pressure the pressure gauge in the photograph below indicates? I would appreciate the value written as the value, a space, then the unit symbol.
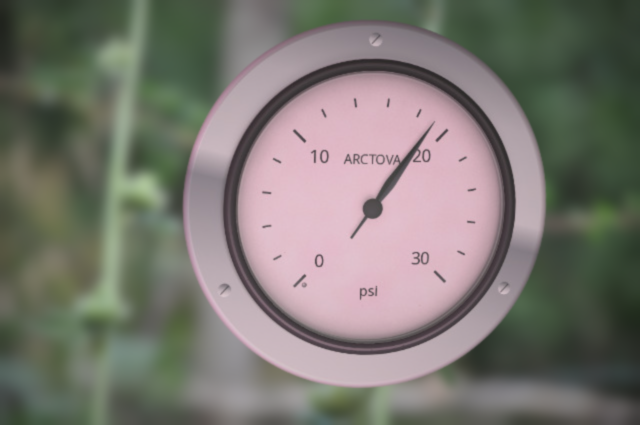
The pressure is 19 psi
